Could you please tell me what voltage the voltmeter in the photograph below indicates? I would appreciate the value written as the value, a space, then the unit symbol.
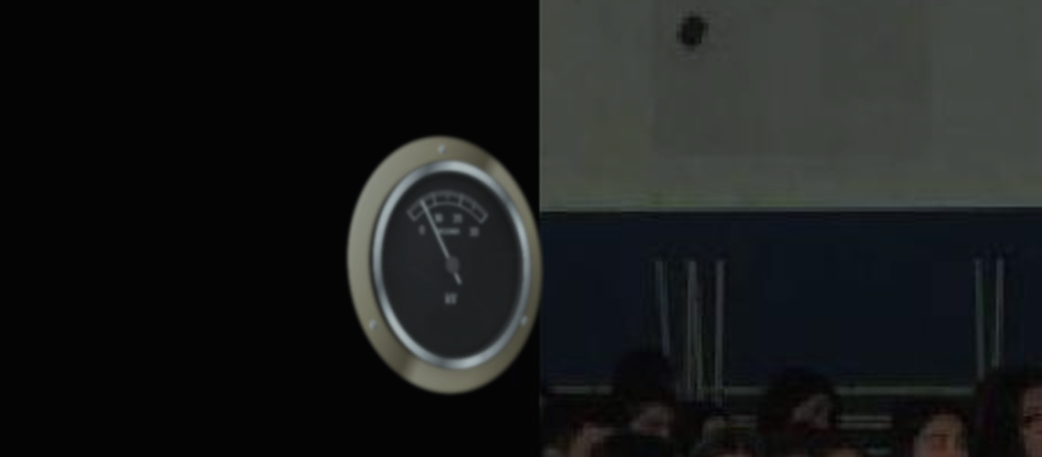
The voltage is 5 kV
